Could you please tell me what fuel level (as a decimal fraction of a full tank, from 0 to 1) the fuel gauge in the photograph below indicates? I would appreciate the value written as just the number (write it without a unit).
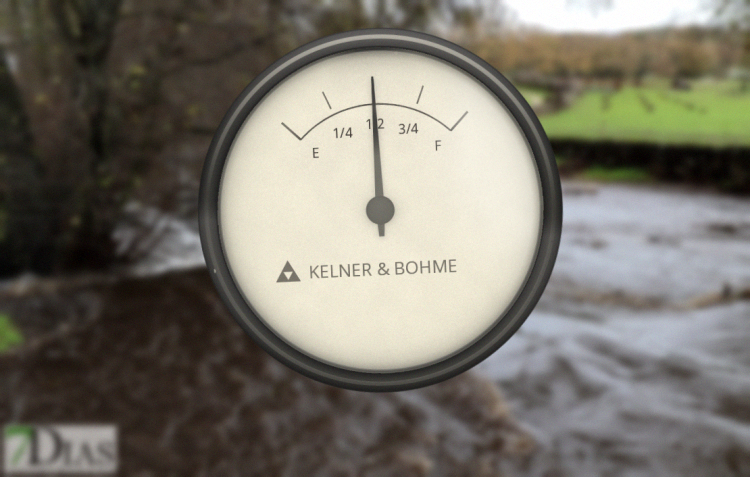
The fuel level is 0.5
